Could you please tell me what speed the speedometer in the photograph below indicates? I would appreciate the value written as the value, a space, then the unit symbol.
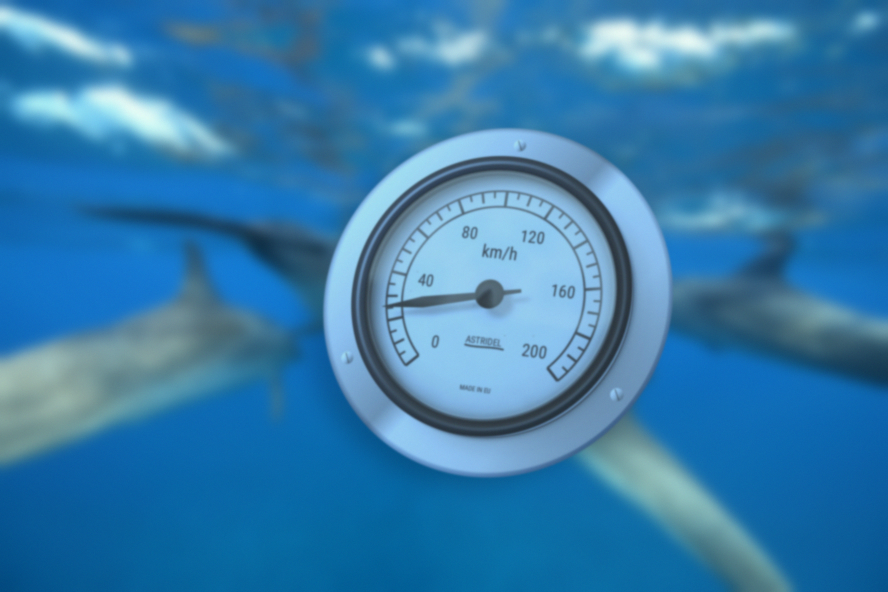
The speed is 25 km/h
